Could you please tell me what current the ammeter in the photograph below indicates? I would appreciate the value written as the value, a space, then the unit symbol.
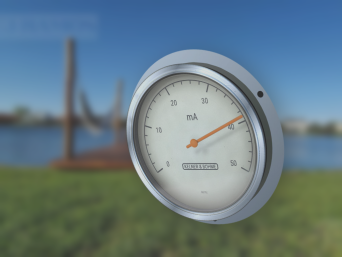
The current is 39 mA
